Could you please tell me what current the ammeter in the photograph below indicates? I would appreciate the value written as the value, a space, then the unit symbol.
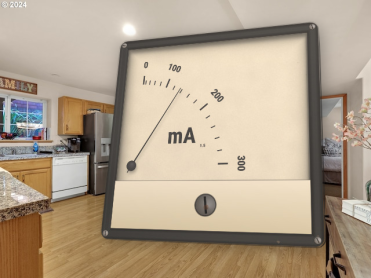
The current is 140 mA
